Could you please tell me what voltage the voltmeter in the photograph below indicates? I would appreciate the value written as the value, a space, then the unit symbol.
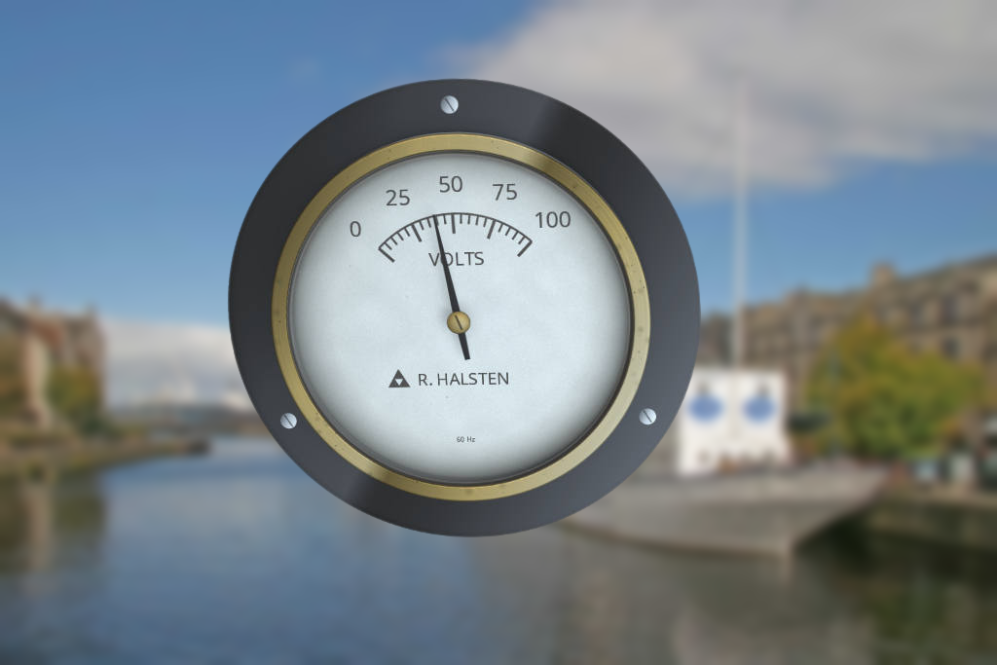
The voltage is 40 V
